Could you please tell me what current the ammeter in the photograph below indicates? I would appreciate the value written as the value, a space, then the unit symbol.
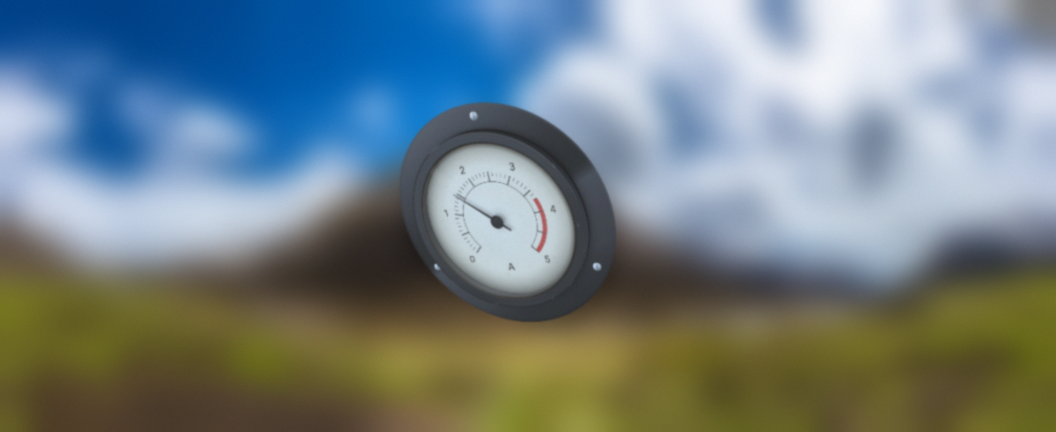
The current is 1.5 A
